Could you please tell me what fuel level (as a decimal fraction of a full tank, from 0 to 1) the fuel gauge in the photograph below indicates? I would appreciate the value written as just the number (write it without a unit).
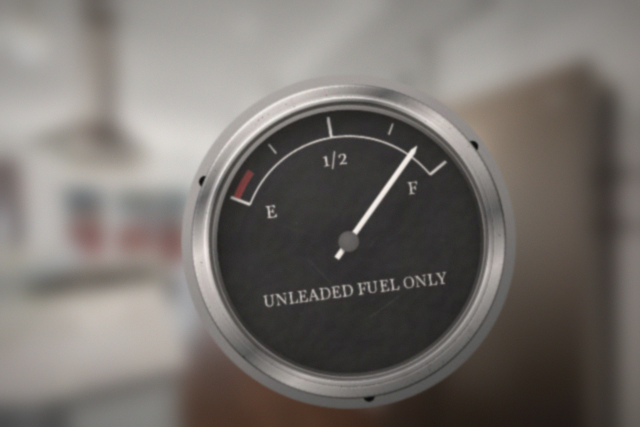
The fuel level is 0.875
